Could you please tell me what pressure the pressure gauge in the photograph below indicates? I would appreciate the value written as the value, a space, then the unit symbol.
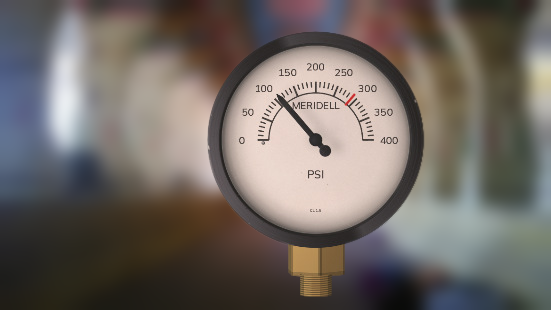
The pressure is 110 psi
